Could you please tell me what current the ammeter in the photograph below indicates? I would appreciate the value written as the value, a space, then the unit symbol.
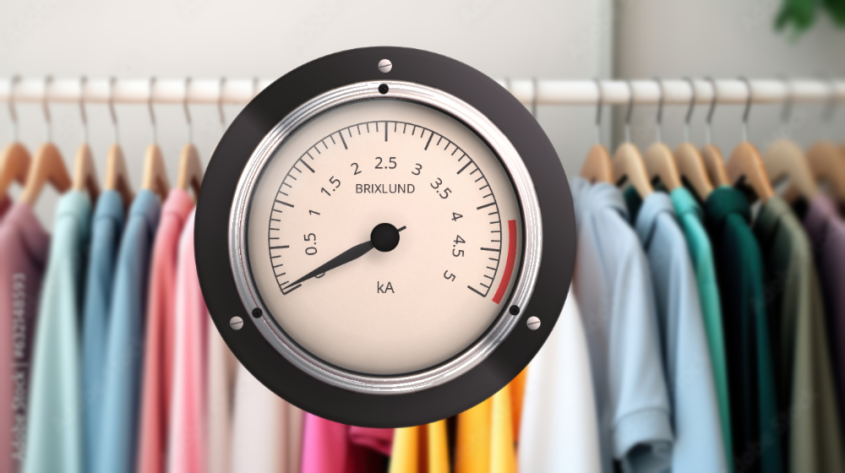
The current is 0.05 kA
